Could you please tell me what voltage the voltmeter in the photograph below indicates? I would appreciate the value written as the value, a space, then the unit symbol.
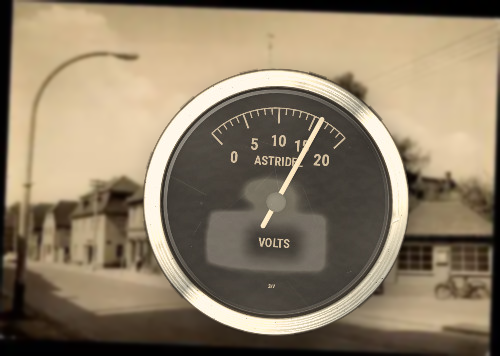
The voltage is 16 V
